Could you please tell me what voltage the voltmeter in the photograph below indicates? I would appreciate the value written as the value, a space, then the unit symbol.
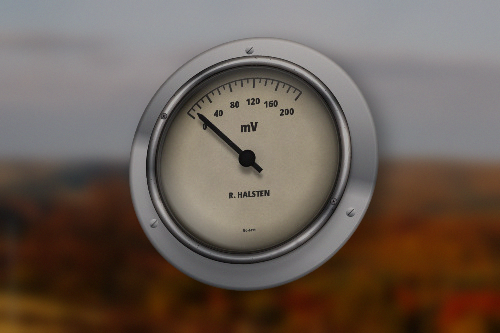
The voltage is 10 mV
